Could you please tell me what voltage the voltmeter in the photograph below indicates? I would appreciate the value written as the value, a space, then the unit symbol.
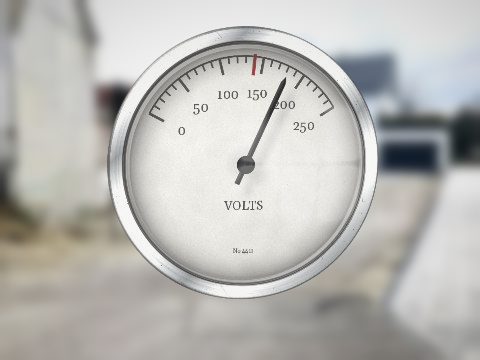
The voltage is 180 V
